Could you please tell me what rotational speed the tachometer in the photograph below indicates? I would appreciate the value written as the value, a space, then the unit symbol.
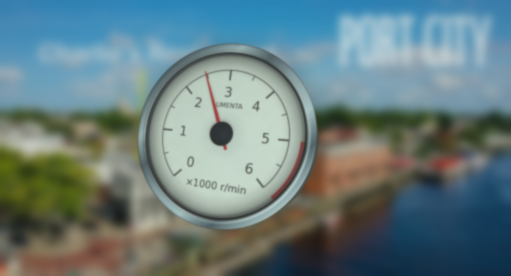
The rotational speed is 2500 rpm
